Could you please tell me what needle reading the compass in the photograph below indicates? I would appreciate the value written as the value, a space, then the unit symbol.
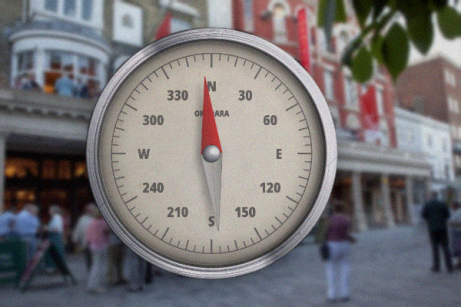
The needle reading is 355 °
